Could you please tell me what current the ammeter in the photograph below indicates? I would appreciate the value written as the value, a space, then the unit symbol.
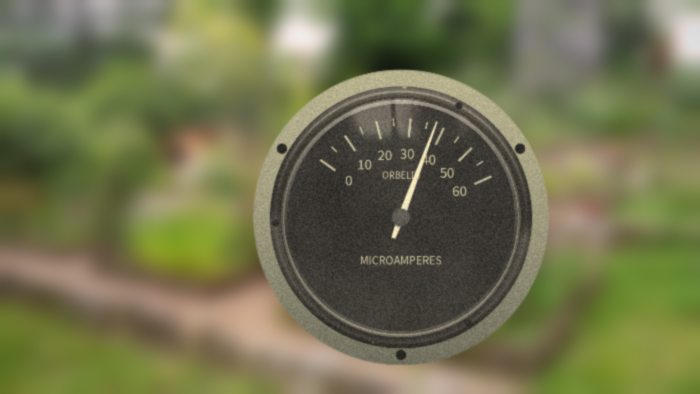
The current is 37.5 µA
